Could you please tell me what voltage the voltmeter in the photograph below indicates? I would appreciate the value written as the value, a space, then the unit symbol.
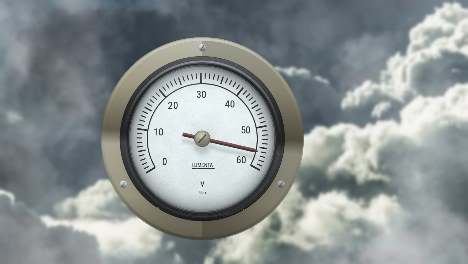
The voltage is 56 V
